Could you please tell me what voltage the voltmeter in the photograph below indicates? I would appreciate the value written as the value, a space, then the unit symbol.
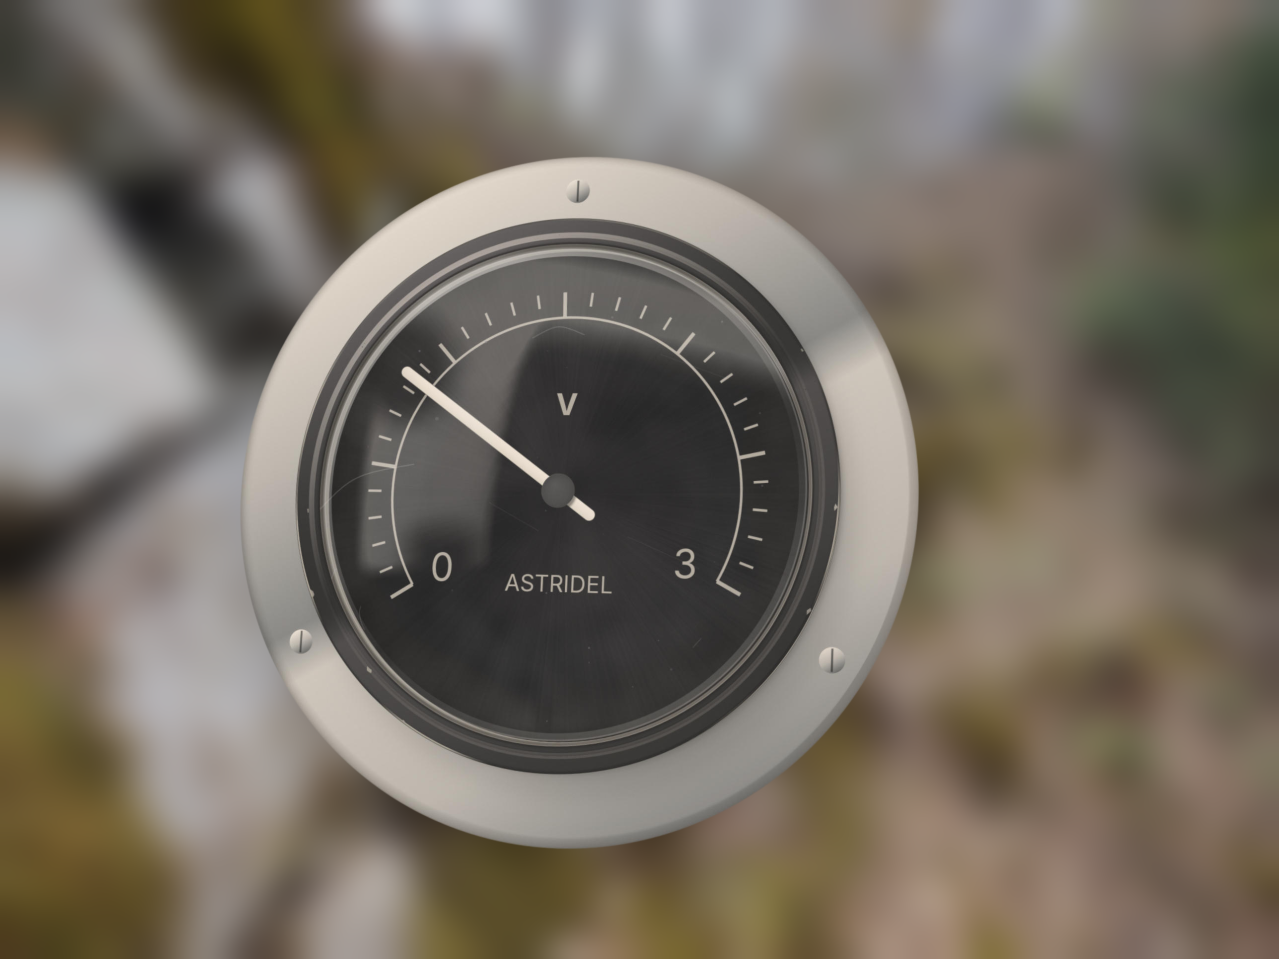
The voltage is 0.85 V
